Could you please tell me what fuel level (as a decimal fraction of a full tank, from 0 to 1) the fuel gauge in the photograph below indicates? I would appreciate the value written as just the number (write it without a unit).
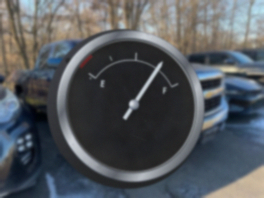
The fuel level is 0.75
